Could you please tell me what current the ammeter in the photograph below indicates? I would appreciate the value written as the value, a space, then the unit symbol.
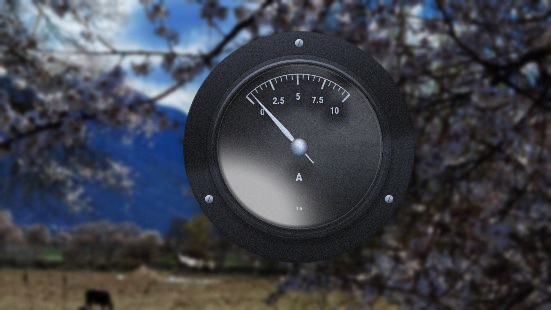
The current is 0.5 A
